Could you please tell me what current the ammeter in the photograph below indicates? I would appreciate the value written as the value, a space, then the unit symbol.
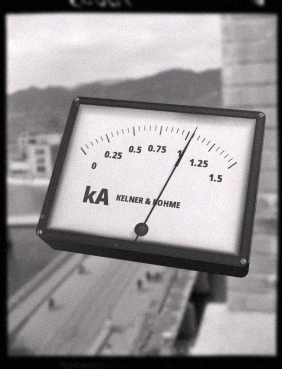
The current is 1.05 kA
